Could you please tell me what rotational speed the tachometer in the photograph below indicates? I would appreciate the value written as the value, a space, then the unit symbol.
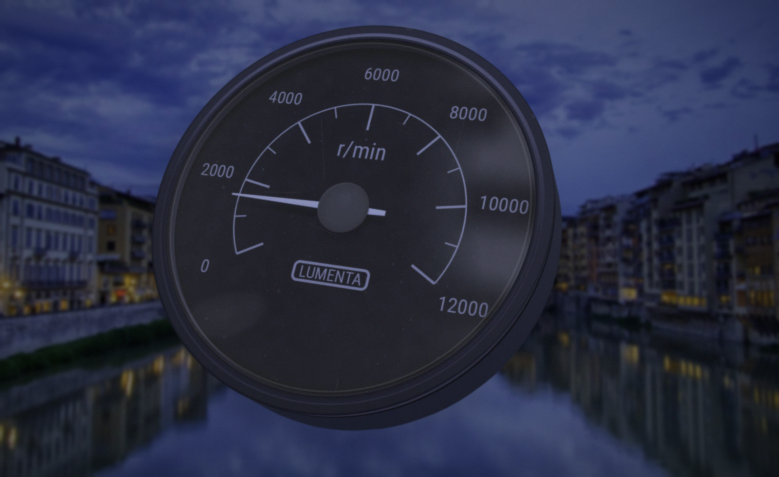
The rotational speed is 1500 rpm
